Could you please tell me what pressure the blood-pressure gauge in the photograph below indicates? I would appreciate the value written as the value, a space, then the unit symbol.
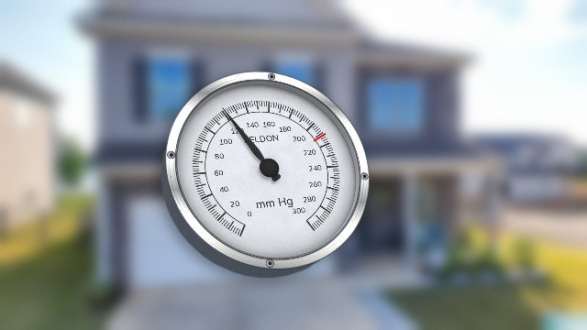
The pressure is 120 mmHg
